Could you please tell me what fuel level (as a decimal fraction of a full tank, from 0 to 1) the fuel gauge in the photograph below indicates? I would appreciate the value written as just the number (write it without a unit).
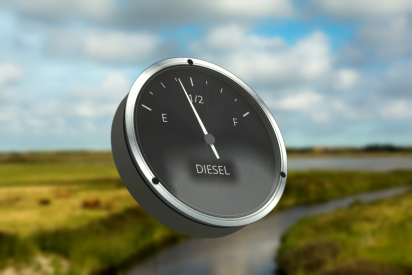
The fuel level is 0.375
